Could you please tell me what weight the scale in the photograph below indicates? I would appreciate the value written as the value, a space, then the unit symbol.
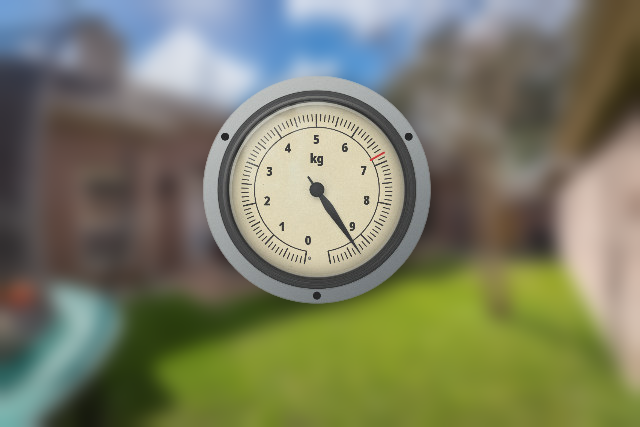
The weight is 9.3 kg
